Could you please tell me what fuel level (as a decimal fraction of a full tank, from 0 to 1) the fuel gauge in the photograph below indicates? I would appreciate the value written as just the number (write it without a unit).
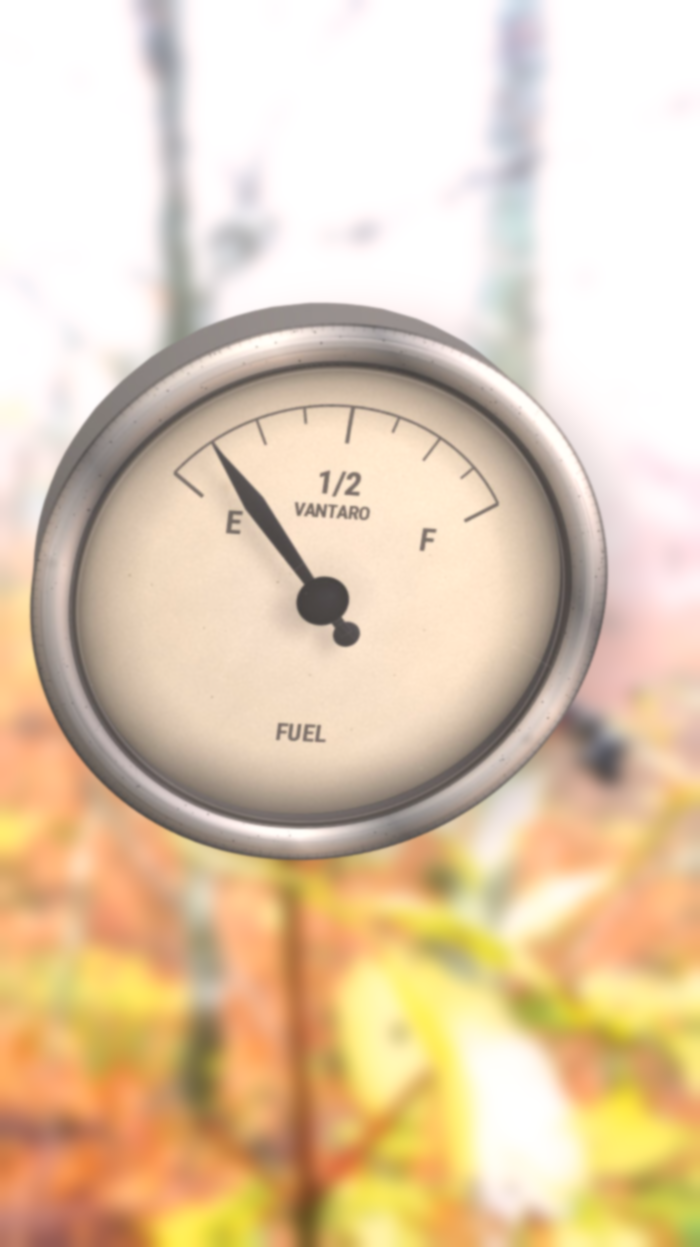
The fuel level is 0.125
